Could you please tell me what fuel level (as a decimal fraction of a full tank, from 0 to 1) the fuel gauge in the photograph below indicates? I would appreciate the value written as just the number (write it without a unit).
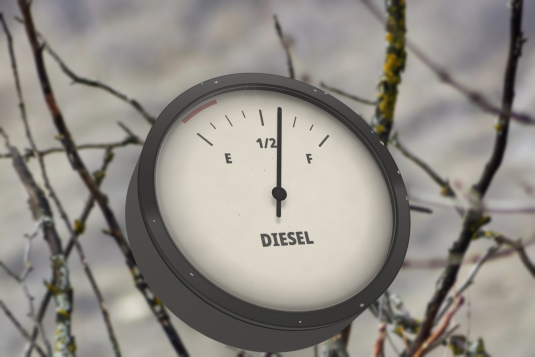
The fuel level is 0.625
